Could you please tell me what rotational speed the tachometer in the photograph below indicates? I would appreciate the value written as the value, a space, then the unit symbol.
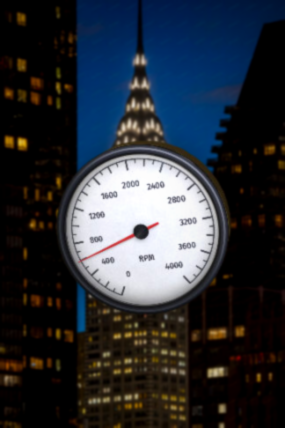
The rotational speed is 600 rpm
